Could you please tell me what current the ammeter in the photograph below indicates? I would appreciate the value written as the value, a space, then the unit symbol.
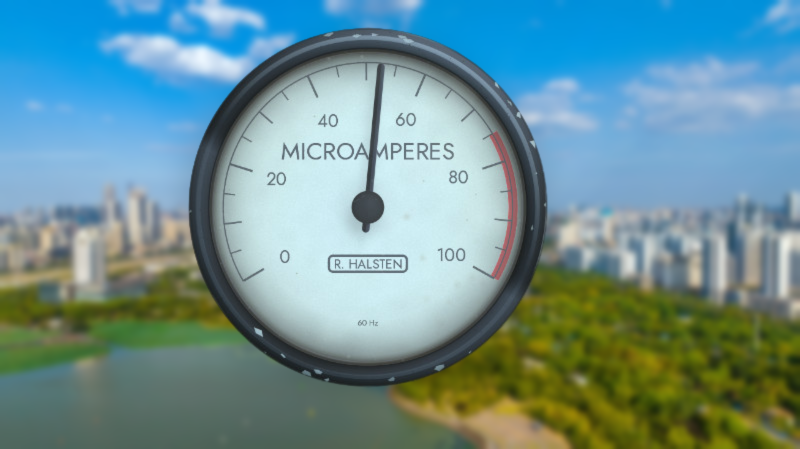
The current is 52.5 µA
